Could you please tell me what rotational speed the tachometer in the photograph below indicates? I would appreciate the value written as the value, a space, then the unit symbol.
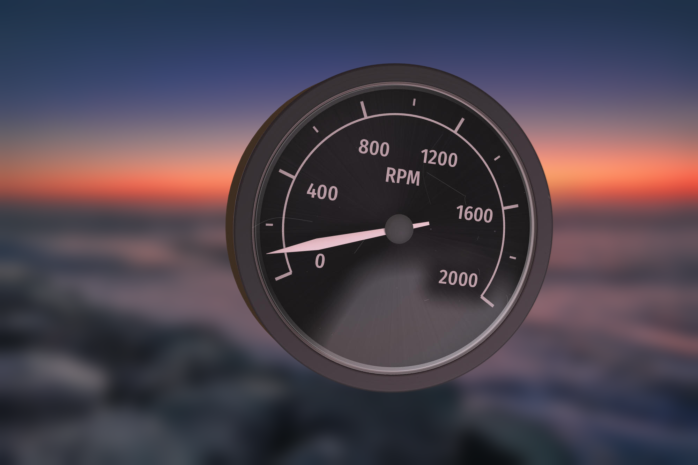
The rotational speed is 100 rpm
